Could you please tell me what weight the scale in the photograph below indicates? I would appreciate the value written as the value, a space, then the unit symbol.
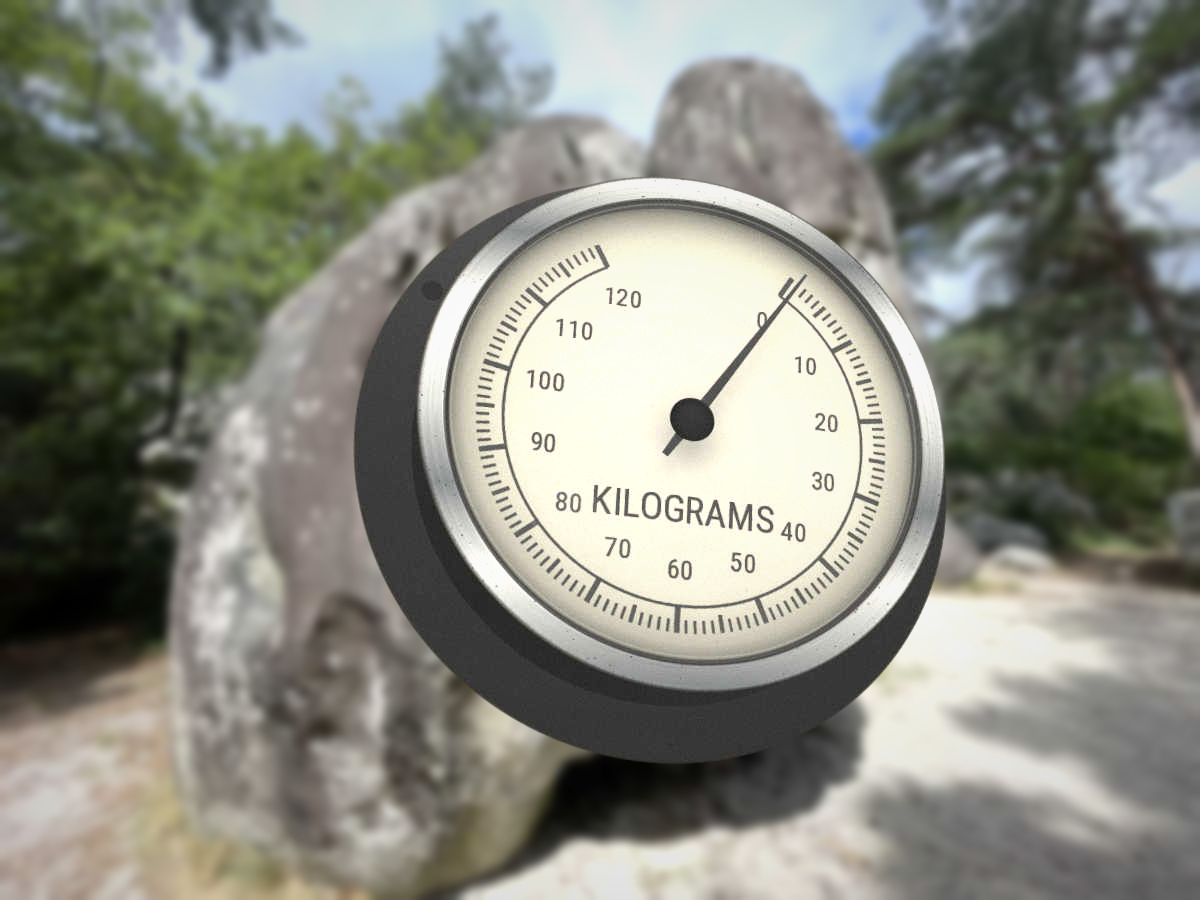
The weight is 1 kg
